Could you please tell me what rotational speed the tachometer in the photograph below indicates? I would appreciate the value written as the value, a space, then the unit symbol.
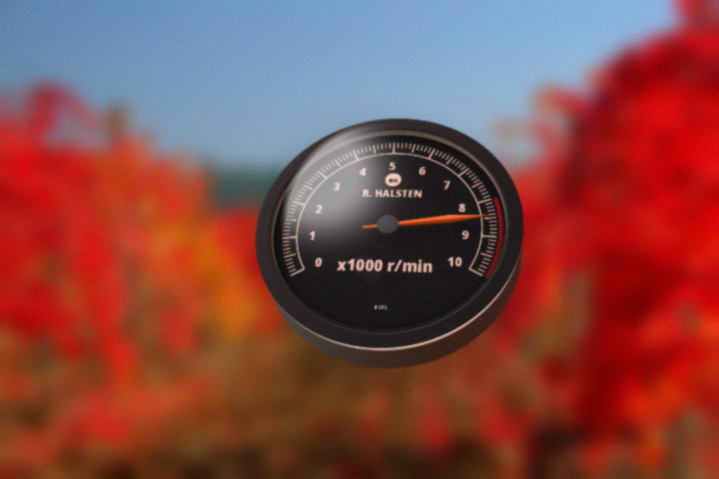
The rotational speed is 8500 rpm
